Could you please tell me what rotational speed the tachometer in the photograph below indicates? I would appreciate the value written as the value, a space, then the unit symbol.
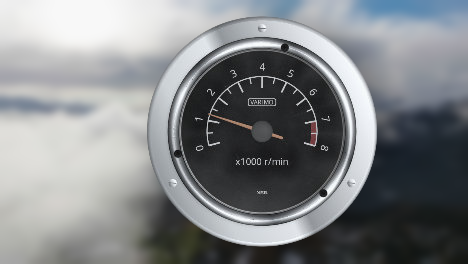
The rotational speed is 1250 rpm
